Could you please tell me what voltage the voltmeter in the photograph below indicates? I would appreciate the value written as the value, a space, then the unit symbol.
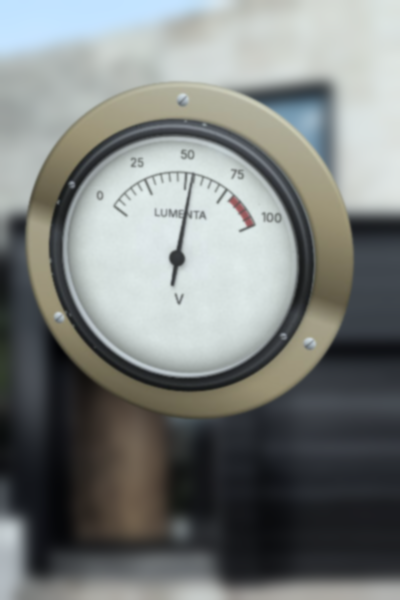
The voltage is 55 V
